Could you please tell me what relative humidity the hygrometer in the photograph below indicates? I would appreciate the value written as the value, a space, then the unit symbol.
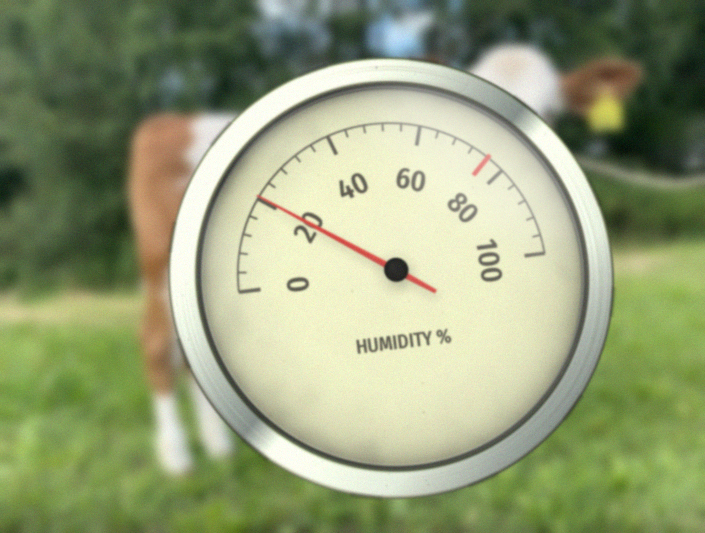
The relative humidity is 20 %
